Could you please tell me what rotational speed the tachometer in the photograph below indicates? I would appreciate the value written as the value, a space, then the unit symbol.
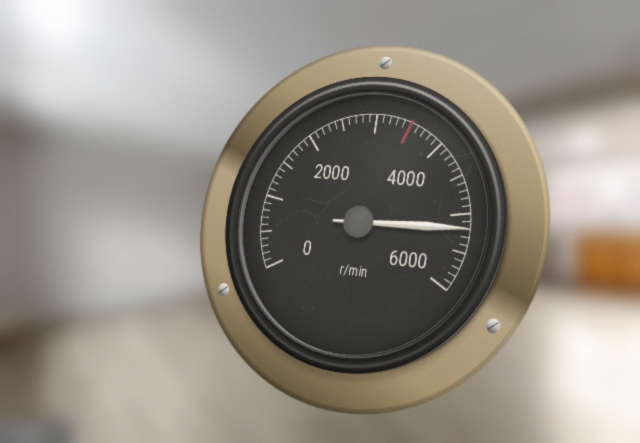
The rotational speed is 5200 rpm
